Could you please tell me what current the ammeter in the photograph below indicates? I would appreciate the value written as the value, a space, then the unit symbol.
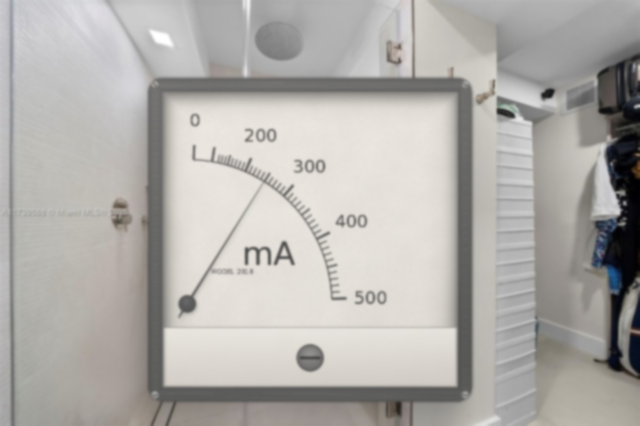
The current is 250 mA
